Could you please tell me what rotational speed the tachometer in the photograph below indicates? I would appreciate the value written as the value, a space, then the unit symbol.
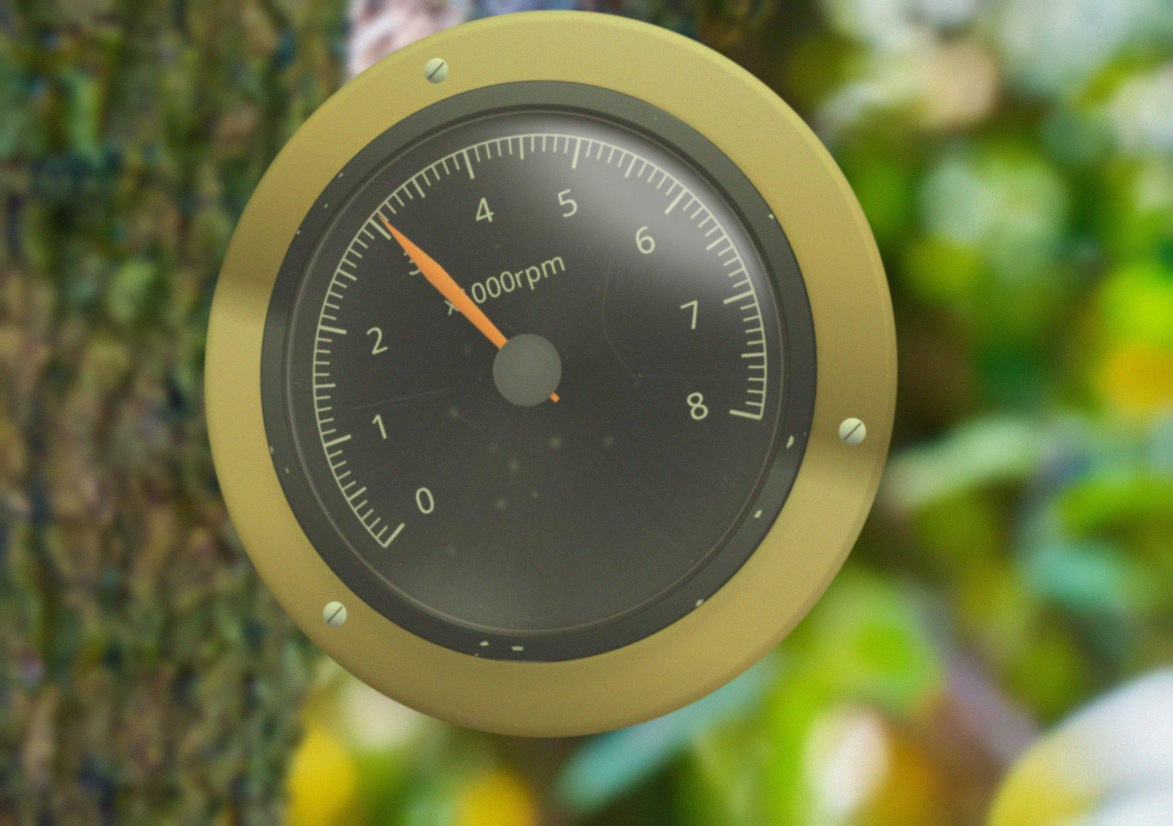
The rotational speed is 3100 rpm
